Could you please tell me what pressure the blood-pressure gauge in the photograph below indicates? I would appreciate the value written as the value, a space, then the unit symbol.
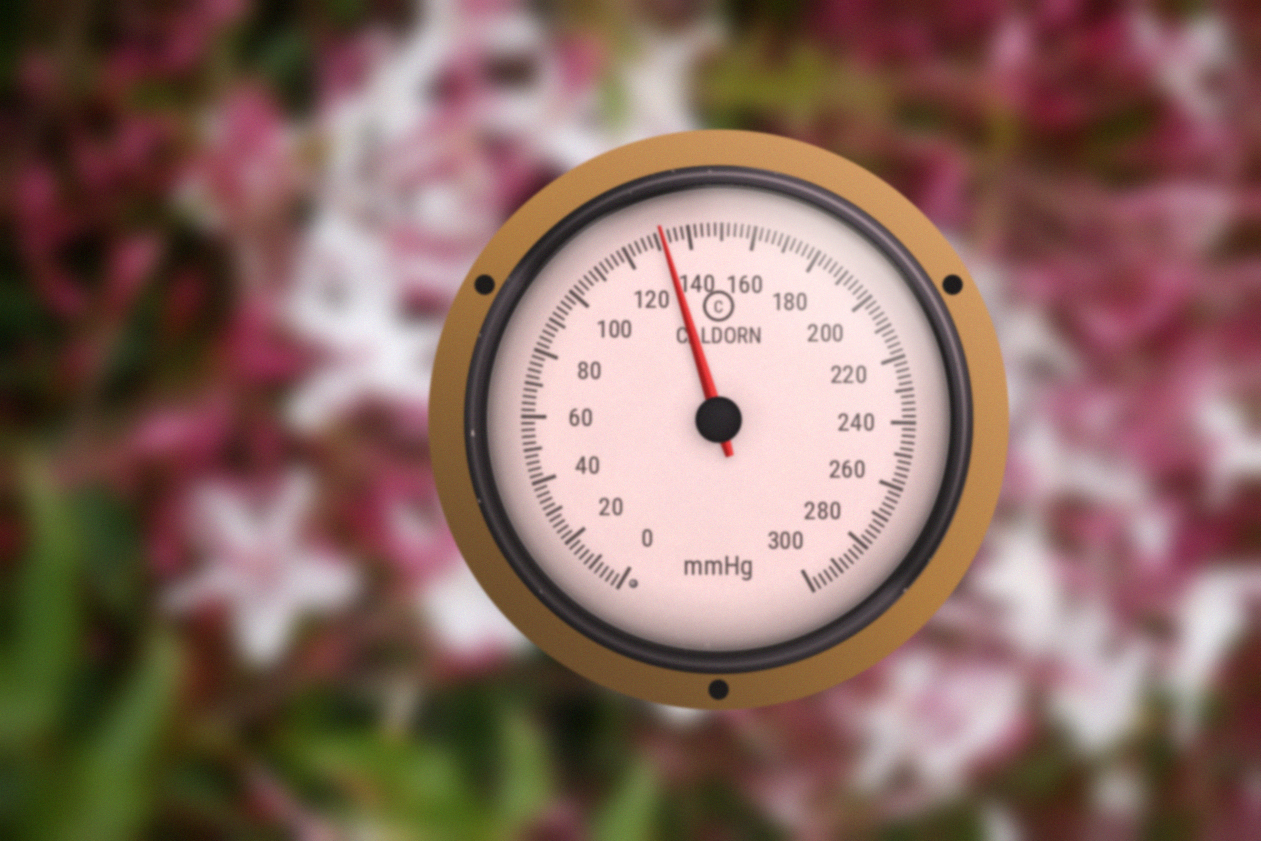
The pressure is 132 mmHg
